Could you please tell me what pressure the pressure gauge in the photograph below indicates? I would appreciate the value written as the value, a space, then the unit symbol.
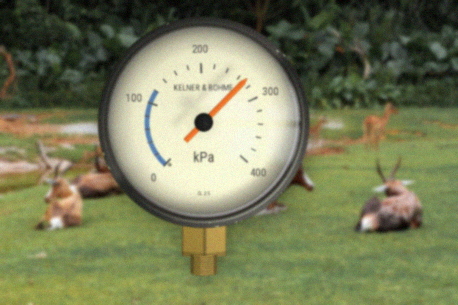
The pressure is 270 kPa
